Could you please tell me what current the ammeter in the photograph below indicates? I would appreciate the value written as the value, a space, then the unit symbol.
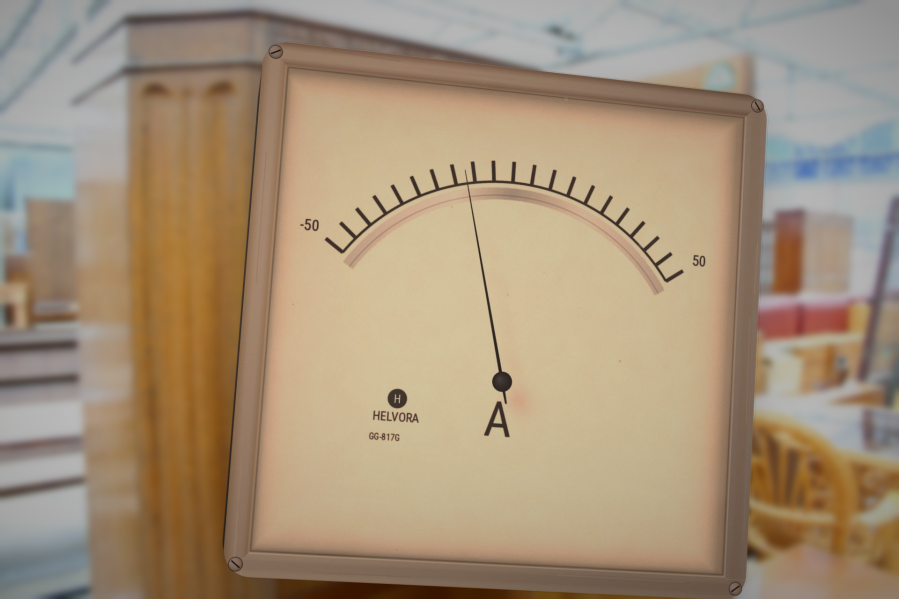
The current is -12.5 A
